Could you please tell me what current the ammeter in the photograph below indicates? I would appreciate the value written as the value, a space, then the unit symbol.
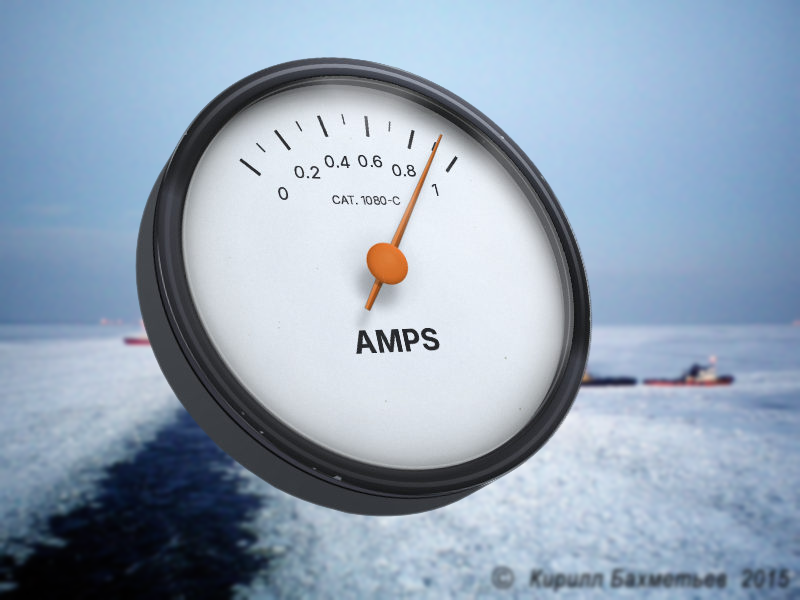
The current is 0.9 A
